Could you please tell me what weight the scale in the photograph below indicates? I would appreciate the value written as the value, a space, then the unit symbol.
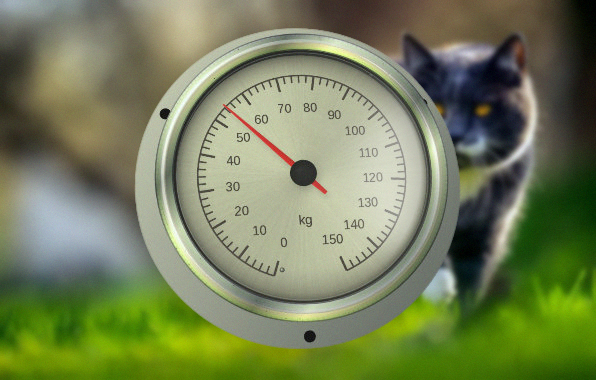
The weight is 54 kg
